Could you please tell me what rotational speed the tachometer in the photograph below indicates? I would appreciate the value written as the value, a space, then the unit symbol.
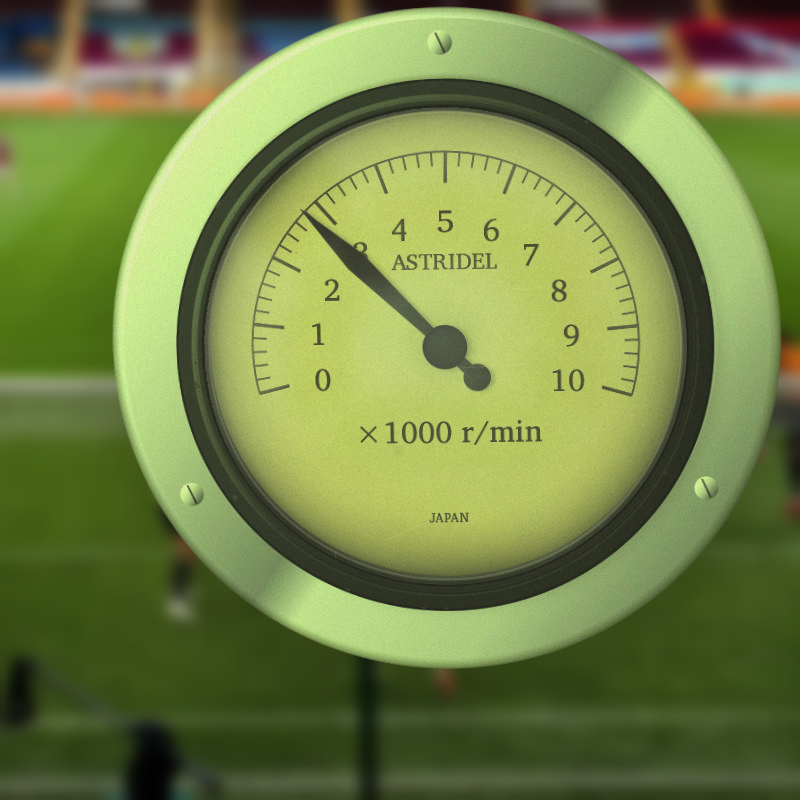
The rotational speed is 2800 rpm
